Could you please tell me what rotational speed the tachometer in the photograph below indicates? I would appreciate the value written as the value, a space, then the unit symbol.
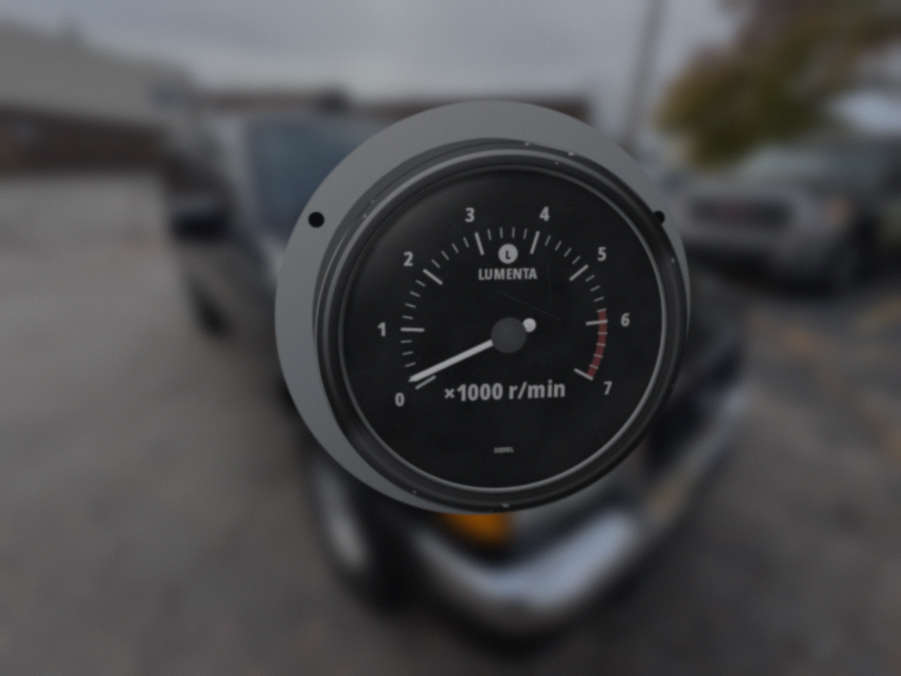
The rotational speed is 200 rpm
